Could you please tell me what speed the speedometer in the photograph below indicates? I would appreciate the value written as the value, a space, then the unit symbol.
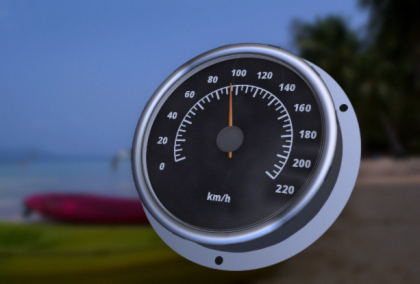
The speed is 95 km/h
